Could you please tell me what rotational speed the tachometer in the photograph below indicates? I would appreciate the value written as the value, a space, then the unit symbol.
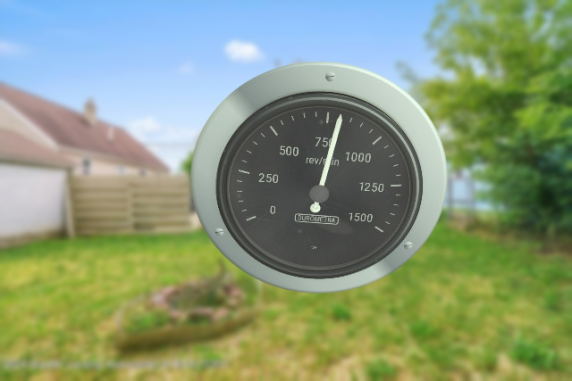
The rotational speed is 800 rpm
